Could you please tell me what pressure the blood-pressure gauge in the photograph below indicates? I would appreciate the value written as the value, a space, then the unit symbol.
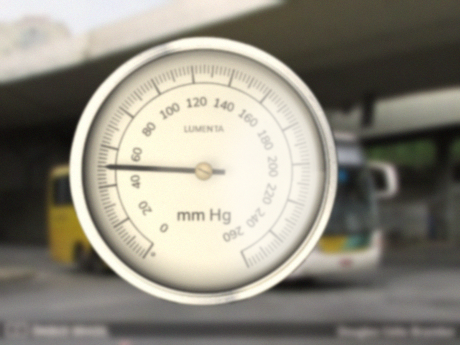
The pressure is 50 mmHg
